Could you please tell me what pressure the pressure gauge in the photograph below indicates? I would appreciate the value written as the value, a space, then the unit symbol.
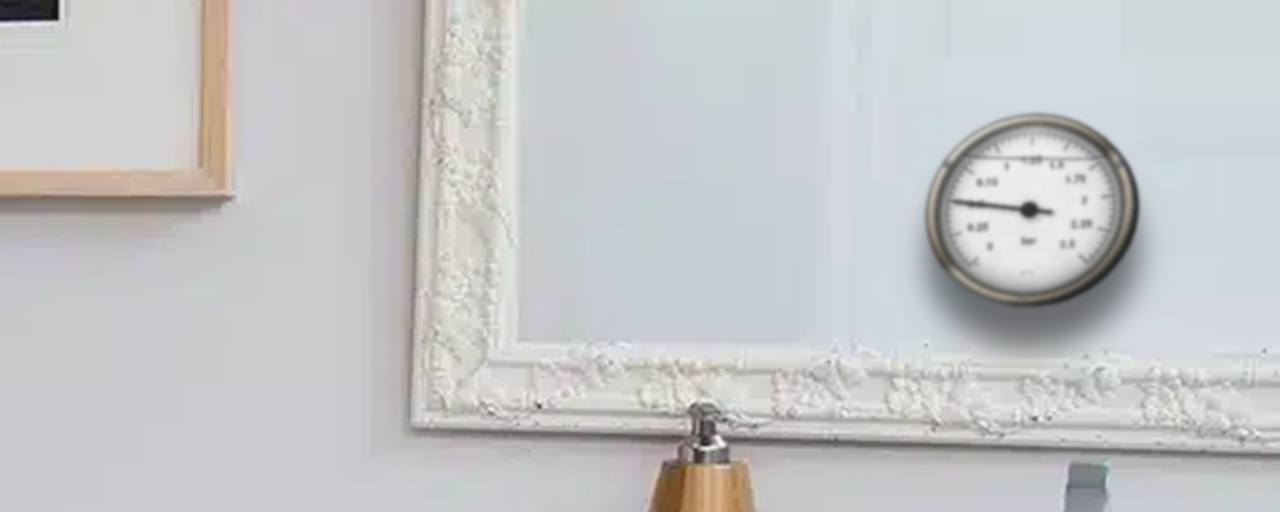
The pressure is 0.5 bar
